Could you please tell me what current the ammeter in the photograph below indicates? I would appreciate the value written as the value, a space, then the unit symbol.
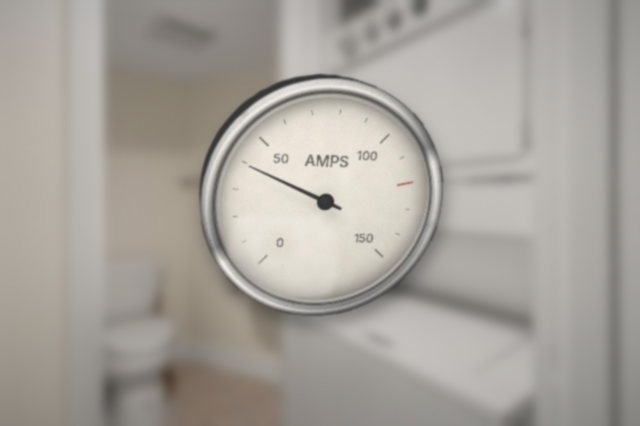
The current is 40 A
